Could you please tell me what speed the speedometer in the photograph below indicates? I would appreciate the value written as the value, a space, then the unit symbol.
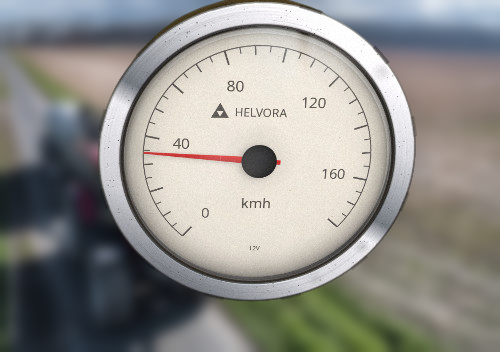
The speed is 35 km/h
